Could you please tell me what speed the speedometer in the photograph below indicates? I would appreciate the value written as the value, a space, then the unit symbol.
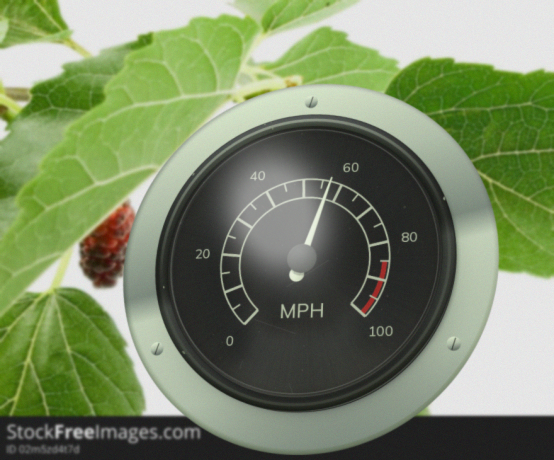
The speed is 57.5 mph
